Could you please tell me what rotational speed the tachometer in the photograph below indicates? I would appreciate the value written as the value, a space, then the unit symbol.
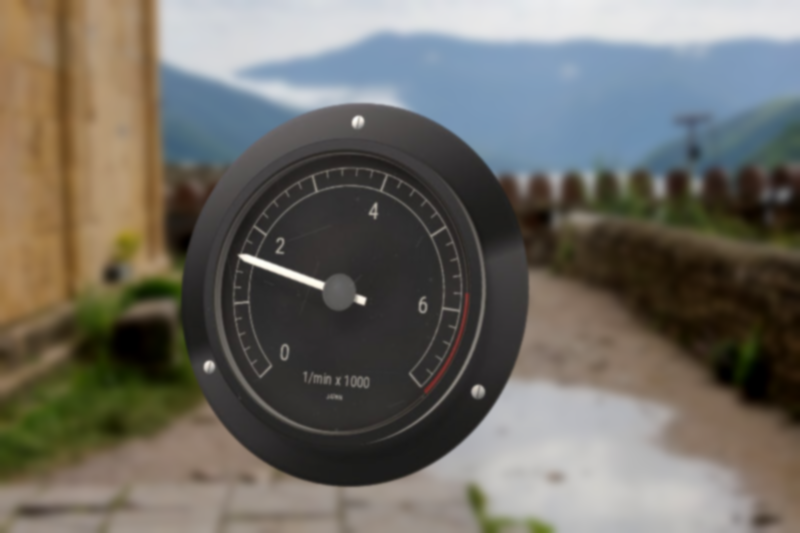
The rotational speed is 1600 rpm
